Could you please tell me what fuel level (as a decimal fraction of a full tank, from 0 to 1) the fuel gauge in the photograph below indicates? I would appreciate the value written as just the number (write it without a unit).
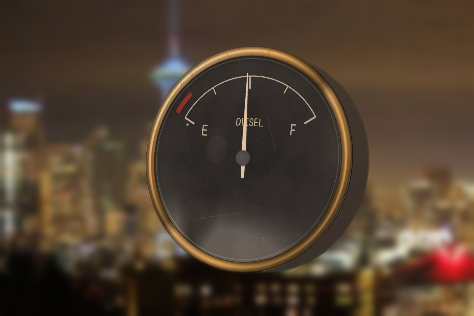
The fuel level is 0.5
